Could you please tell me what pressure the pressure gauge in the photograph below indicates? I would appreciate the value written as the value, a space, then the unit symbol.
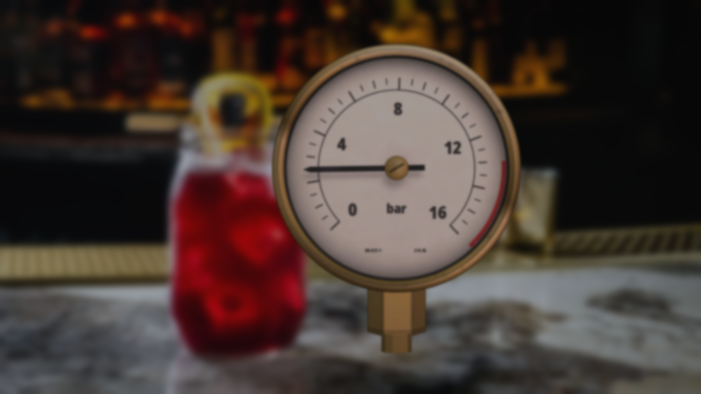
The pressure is 2.5 bar
